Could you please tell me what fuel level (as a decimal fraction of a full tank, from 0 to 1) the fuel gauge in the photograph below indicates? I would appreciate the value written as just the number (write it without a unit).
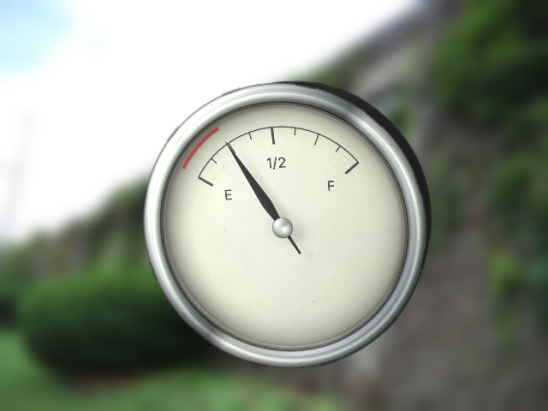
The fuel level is 0.25
